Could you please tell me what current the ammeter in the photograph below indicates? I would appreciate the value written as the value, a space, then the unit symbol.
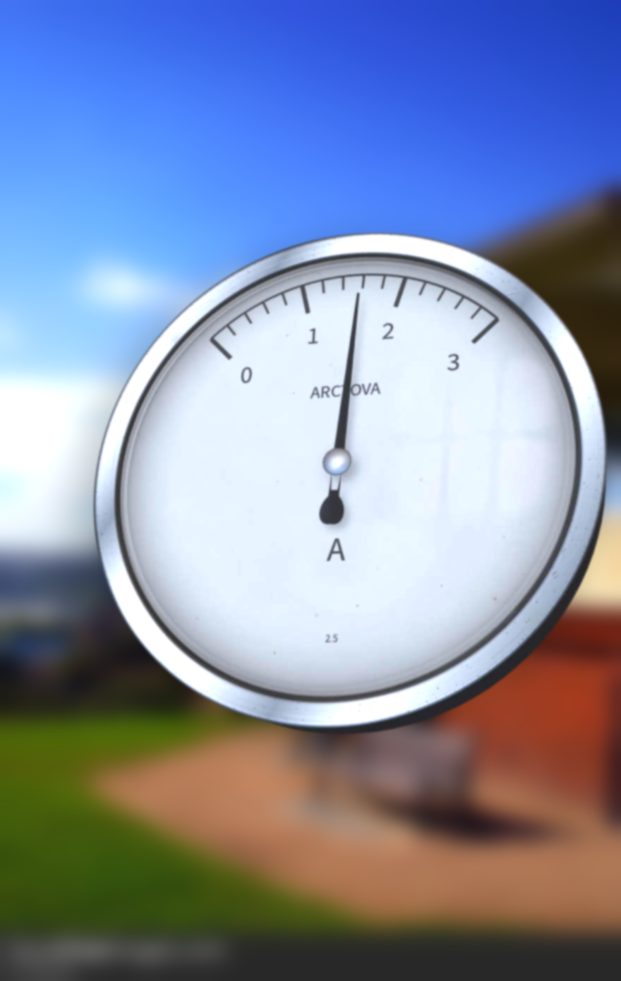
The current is 1.6 A
